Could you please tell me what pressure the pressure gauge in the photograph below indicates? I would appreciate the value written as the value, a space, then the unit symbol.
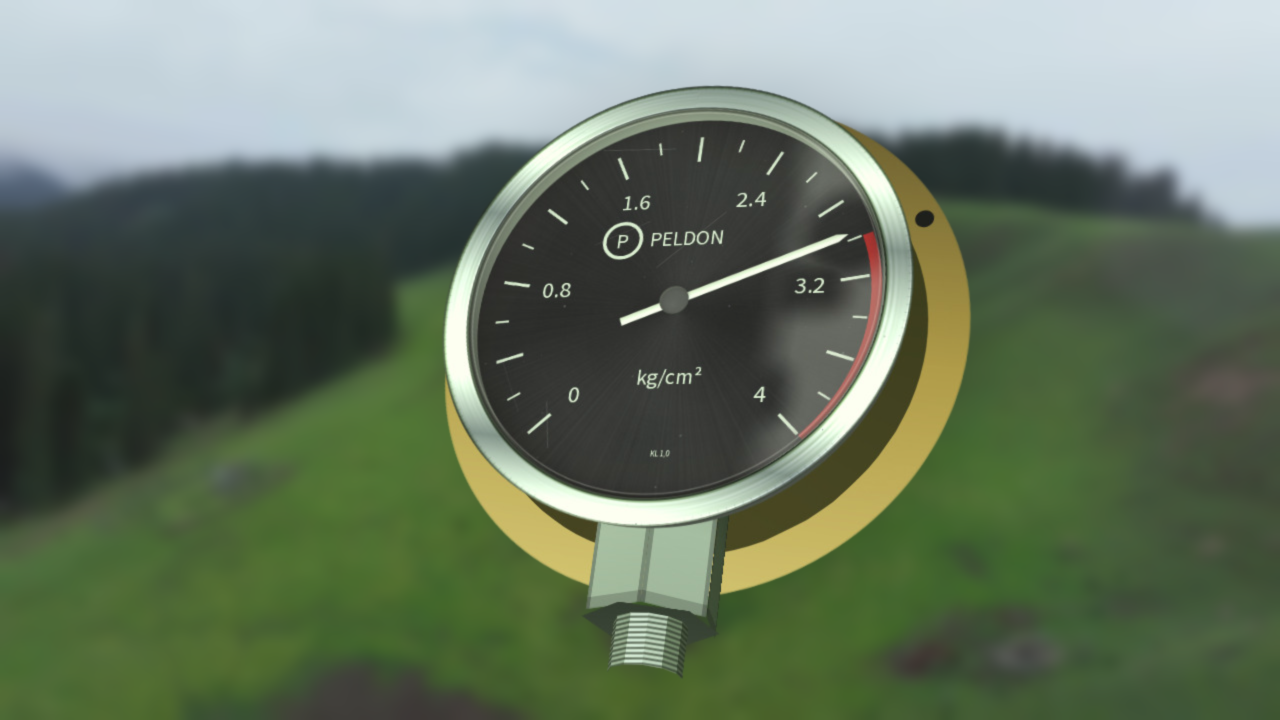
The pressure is 3 kg/cm²
